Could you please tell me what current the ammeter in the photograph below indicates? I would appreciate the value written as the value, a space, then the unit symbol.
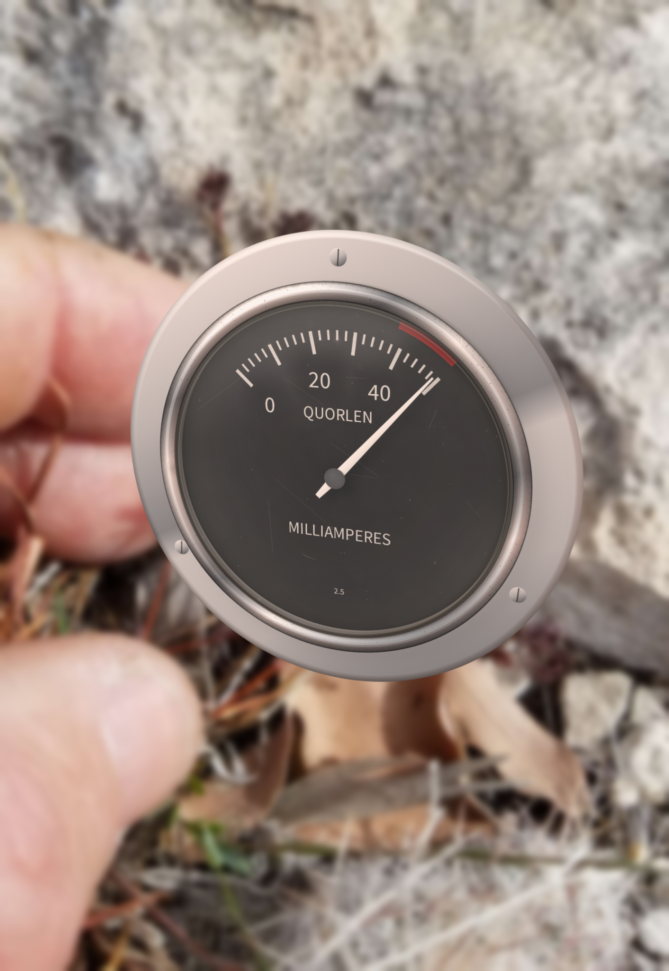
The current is 49 mA
